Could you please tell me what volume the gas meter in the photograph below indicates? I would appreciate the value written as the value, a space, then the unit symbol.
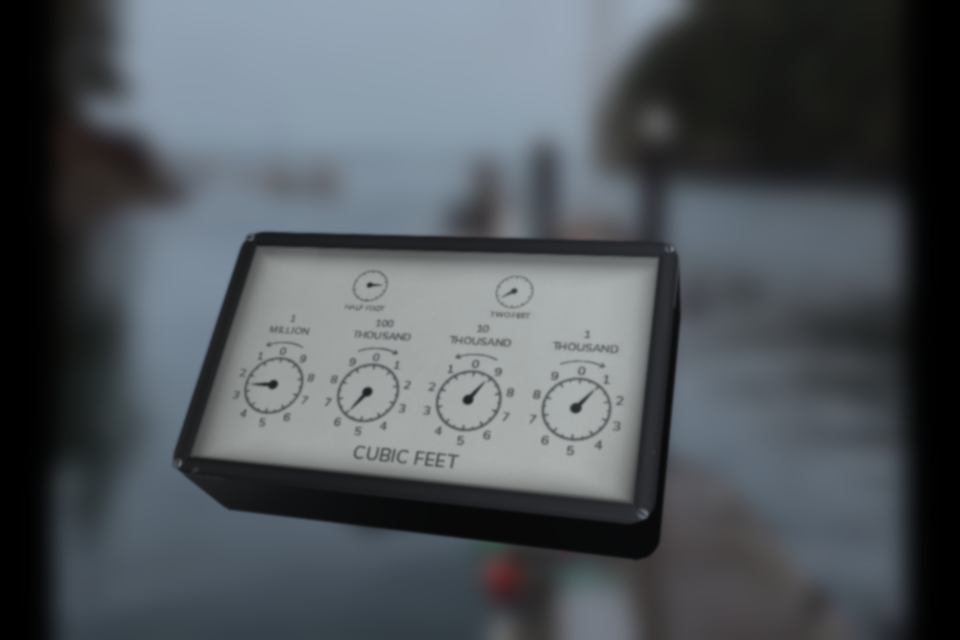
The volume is 259100 ft³
